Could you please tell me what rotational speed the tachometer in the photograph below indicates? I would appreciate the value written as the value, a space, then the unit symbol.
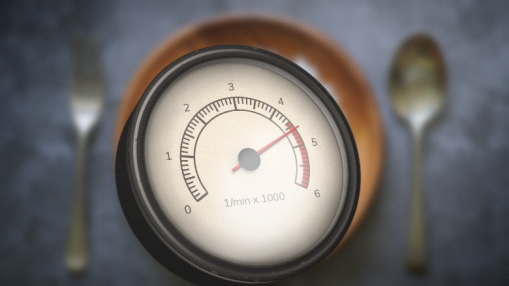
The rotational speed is 4600 rpm
